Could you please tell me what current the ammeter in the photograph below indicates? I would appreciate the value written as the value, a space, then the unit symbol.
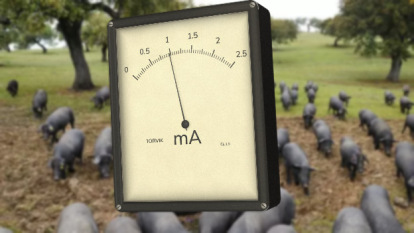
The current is 1 mA
